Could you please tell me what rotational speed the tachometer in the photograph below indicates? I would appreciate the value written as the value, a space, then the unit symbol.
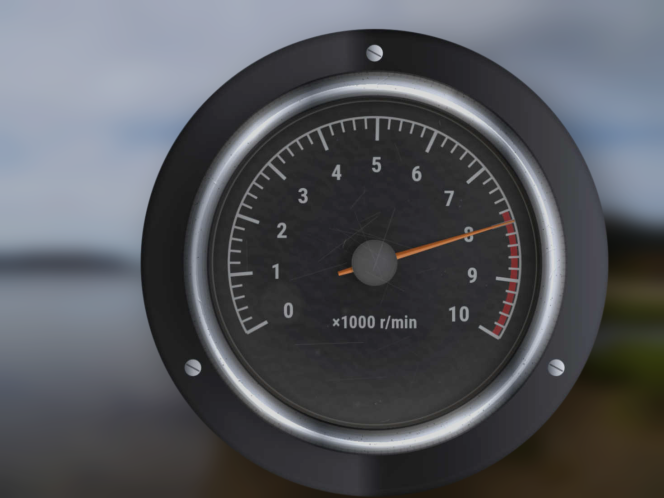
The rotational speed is 8000 rpm
